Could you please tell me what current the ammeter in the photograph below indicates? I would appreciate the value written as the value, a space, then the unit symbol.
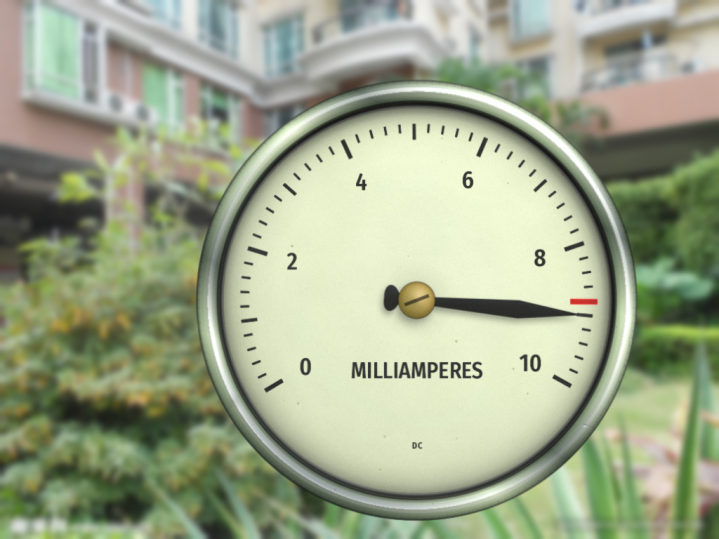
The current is 9 mA
